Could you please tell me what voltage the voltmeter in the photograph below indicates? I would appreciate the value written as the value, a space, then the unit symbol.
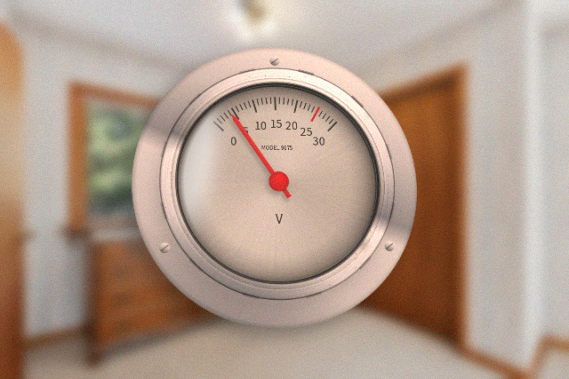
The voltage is 4 V
